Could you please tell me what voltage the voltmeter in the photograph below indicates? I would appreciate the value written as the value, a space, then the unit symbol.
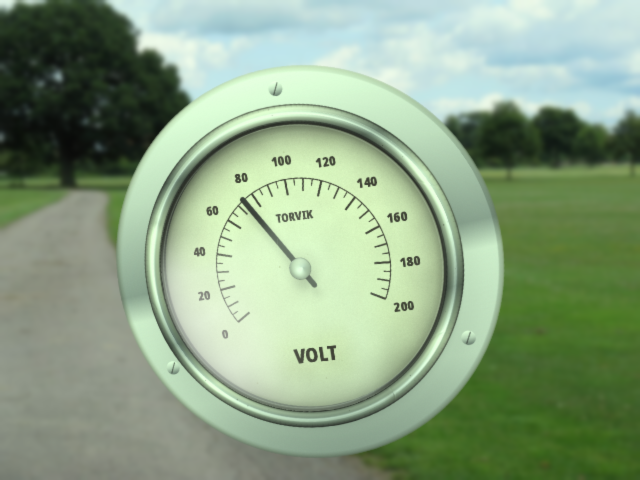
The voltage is 75 V
